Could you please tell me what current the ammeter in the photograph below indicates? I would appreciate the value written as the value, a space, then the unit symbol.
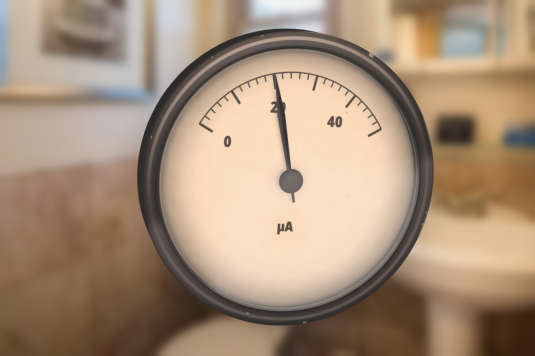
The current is 20 µA
